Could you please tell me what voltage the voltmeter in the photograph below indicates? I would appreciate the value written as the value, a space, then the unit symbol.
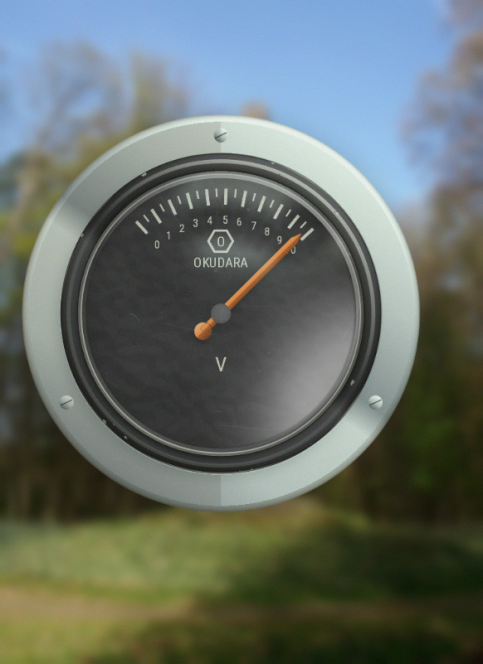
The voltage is 9.75 V
